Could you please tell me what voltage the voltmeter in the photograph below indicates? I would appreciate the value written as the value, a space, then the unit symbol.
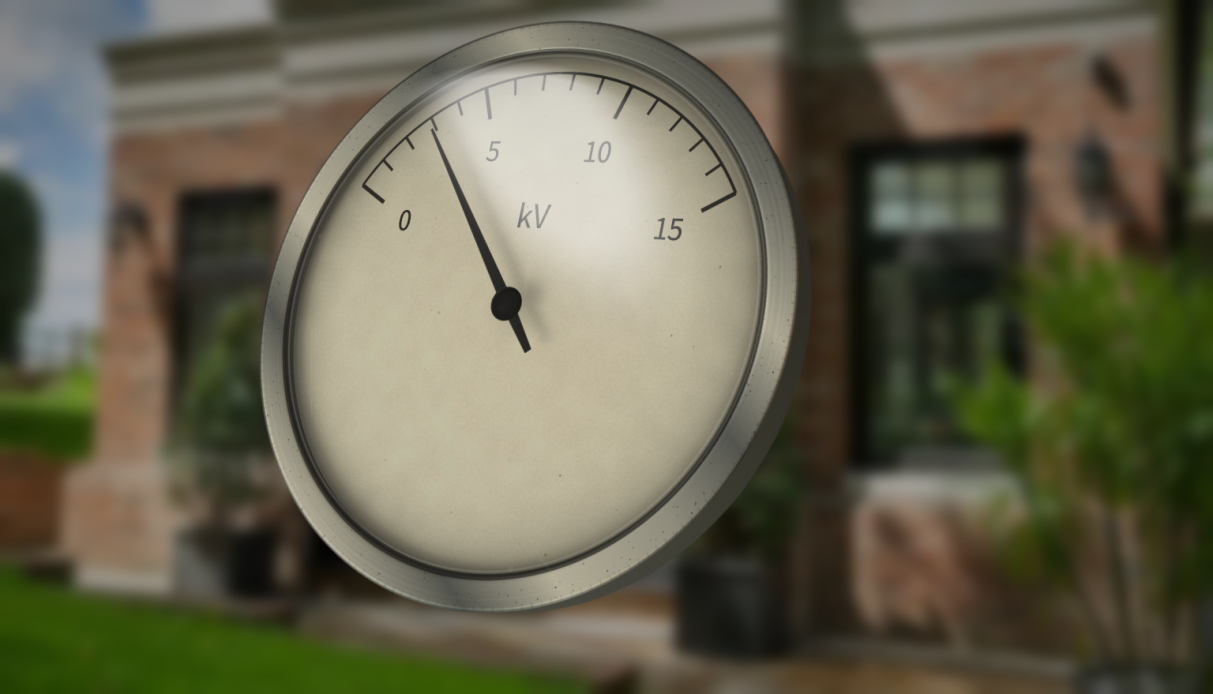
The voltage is 3 kV
